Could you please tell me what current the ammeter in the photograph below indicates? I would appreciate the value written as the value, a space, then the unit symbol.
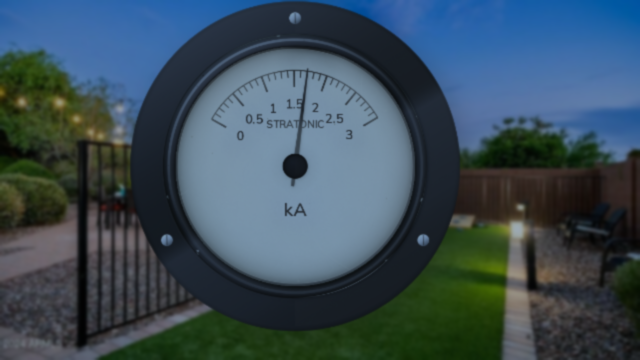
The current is 1.7 kA
